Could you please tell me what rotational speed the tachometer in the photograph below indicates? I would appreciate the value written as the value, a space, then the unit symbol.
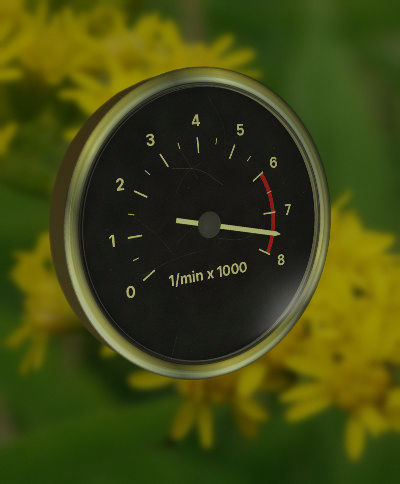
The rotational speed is 7500 rpm
